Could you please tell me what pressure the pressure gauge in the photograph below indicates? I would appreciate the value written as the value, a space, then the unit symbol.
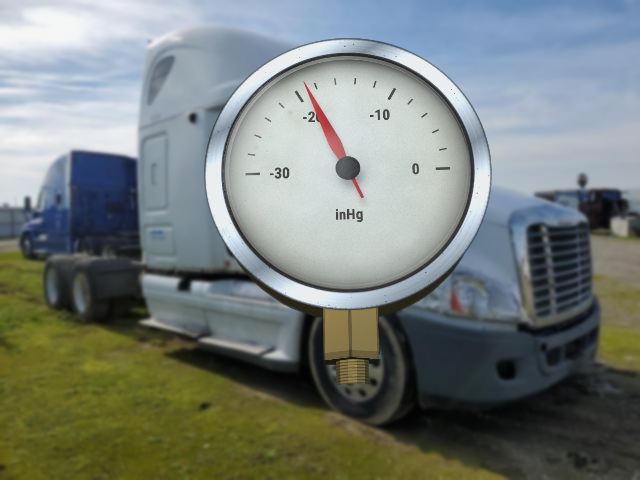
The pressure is -19 inHg
